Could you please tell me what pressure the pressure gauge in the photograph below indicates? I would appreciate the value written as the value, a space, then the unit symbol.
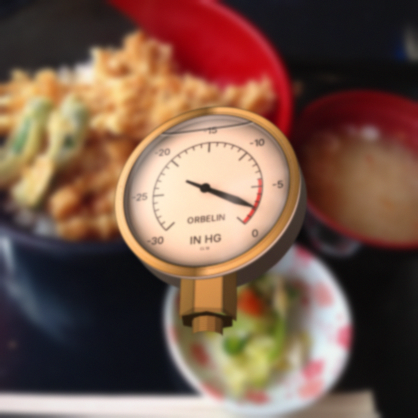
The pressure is -2 inHg
